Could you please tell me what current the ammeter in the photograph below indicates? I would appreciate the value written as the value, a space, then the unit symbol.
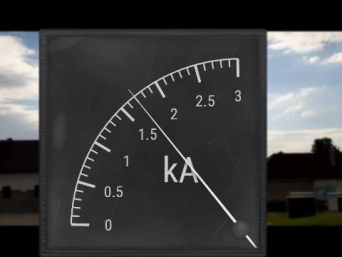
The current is 1.7 kA
